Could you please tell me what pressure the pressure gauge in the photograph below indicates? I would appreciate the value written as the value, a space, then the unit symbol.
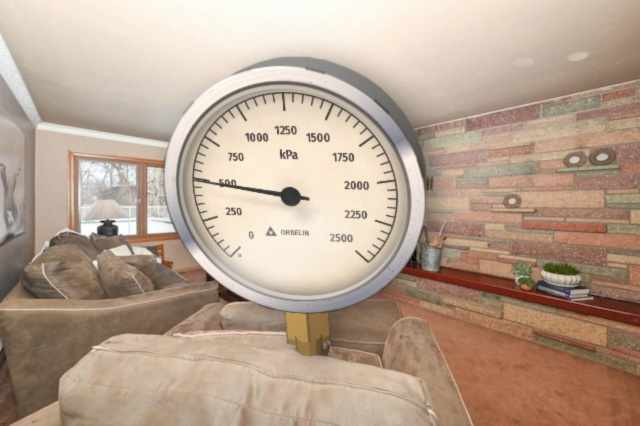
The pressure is 500 kPa
